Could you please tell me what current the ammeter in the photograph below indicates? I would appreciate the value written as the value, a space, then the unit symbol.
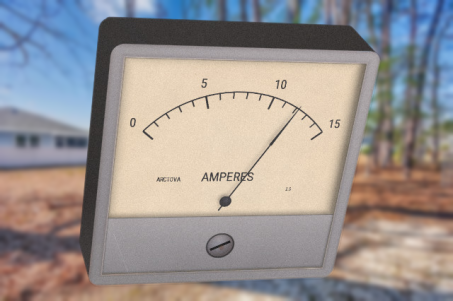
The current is 12 A
